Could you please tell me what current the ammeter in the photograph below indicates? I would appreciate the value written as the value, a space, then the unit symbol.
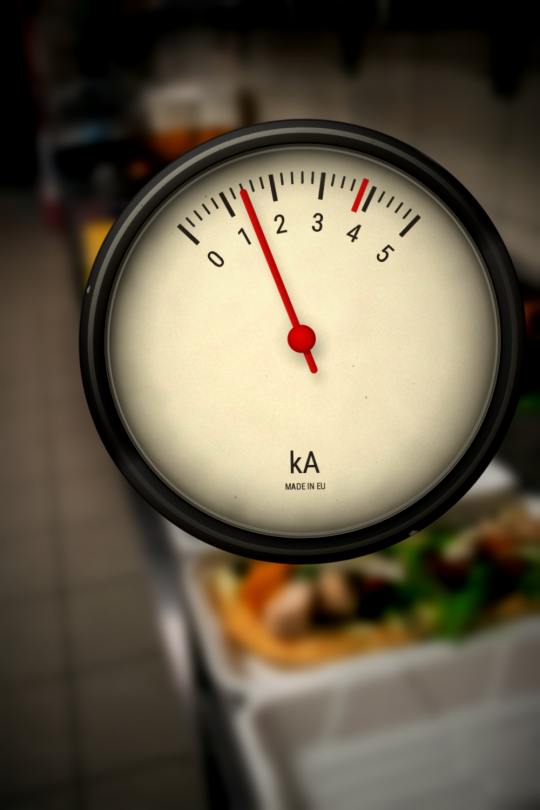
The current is 1.4 kA
